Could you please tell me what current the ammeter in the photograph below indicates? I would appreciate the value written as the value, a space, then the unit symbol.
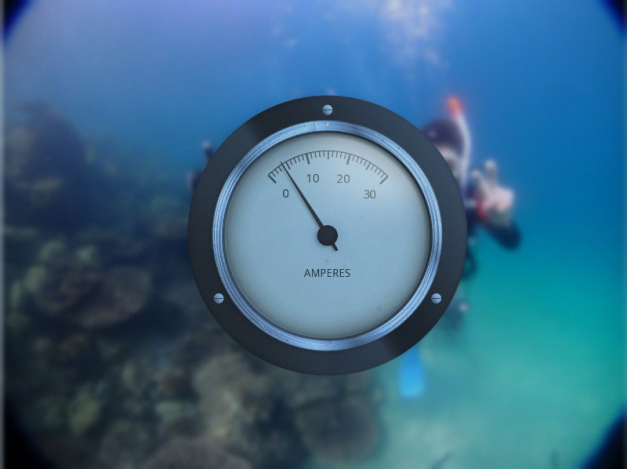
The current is 4 A
